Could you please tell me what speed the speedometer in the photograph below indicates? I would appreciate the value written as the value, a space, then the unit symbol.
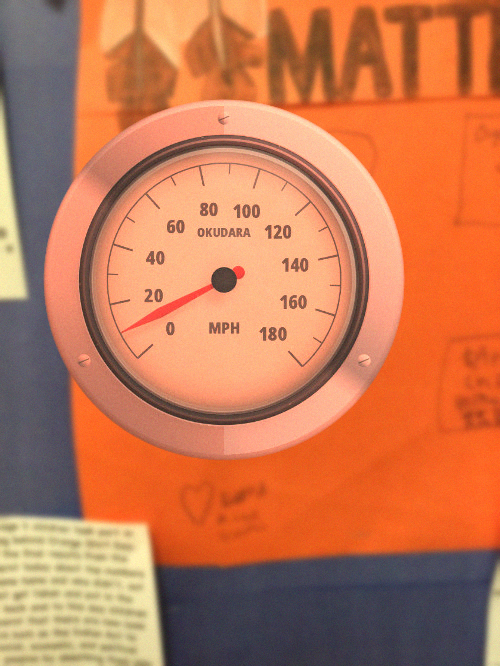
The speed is 10 mph
